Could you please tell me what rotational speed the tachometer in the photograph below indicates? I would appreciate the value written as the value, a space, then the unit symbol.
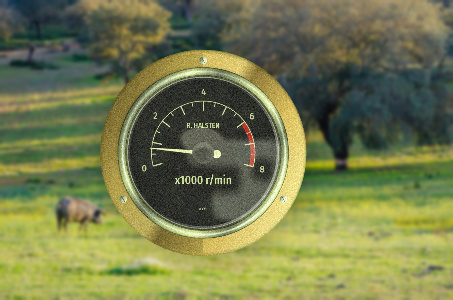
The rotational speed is 750 rpm
